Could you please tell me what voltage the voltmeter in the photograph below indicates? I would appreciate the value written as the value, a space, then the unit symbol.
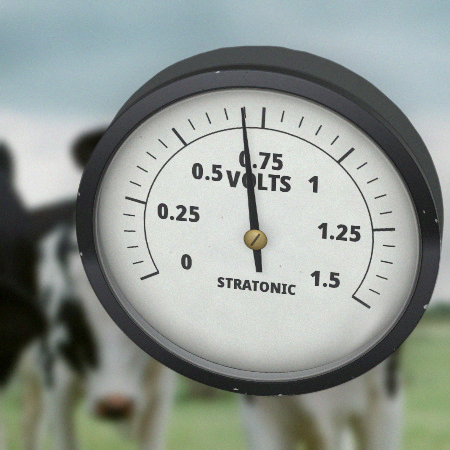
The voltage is 0.7 V
